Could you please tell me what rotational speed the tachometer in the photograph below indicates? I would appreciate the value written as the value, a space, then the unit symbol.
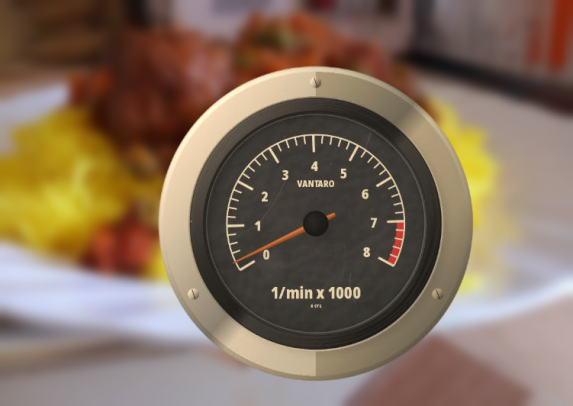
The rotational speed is 200 rpm
